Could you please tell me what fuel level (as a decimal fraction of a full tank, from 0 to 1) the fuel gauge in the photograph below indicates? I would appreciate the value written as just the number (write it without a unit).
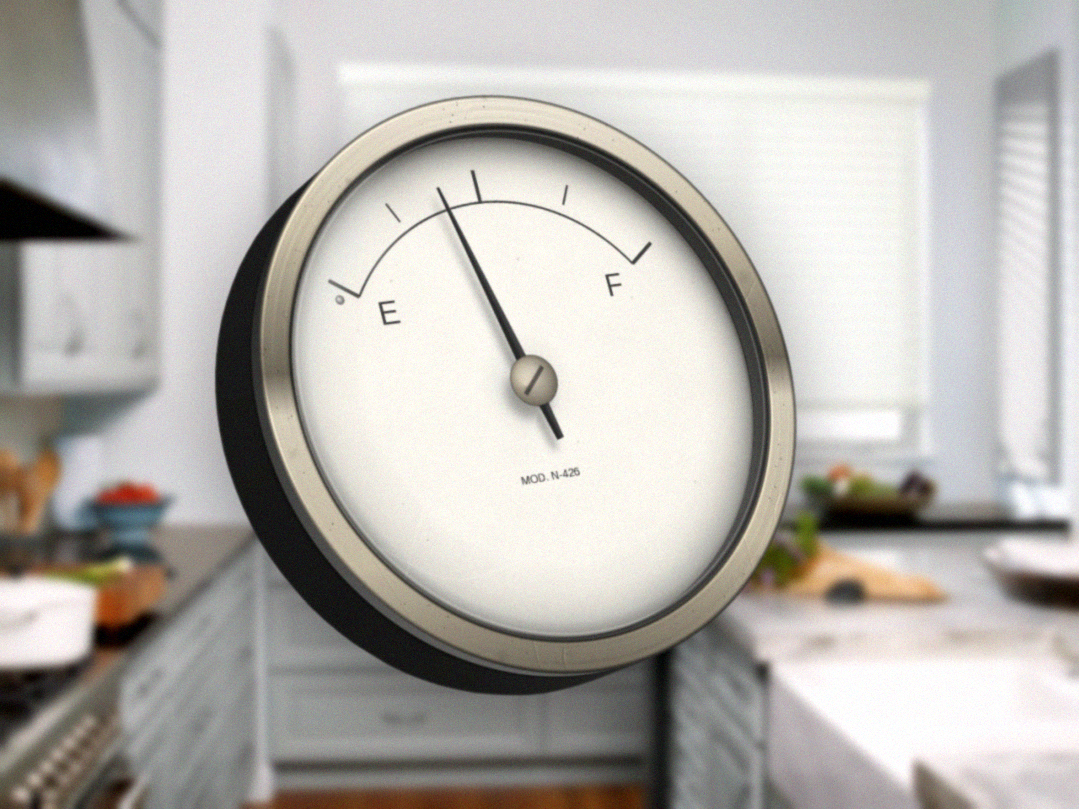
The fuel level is 0.375
